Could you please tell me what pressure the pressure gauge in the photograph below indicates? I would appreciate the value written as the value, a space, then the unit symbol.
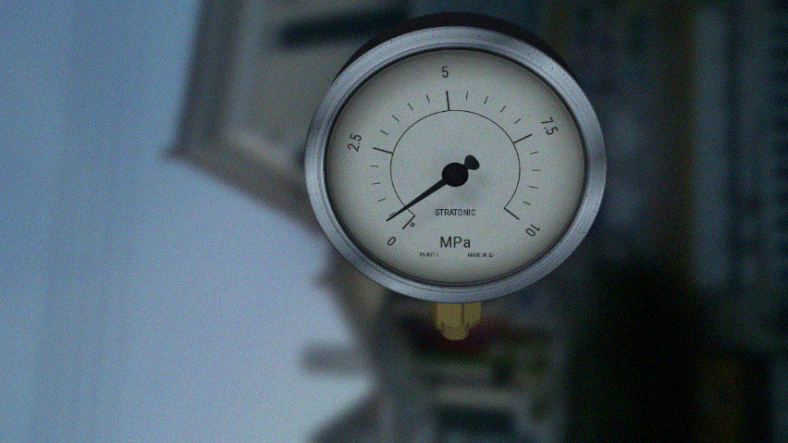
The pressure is 0.5 MPa
